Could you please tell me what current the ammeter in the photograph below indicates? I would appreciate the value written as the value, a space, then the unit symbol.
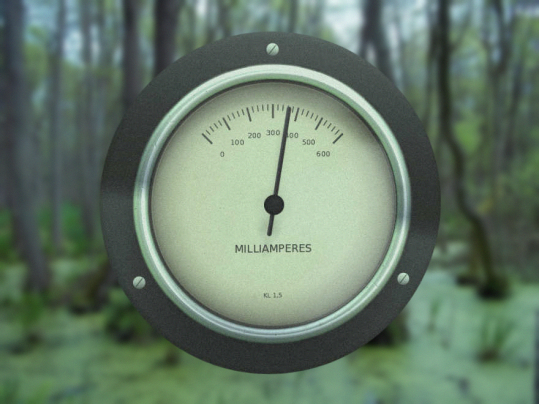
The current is 360 mA
